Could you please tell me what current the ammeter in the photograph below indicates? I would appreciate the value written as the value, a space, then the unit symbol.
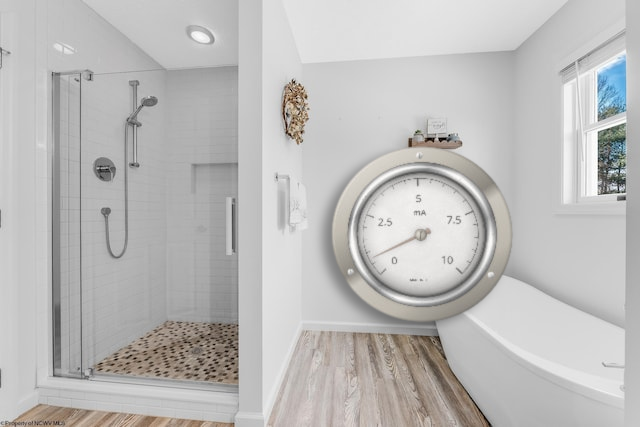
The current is 0.75 mA
